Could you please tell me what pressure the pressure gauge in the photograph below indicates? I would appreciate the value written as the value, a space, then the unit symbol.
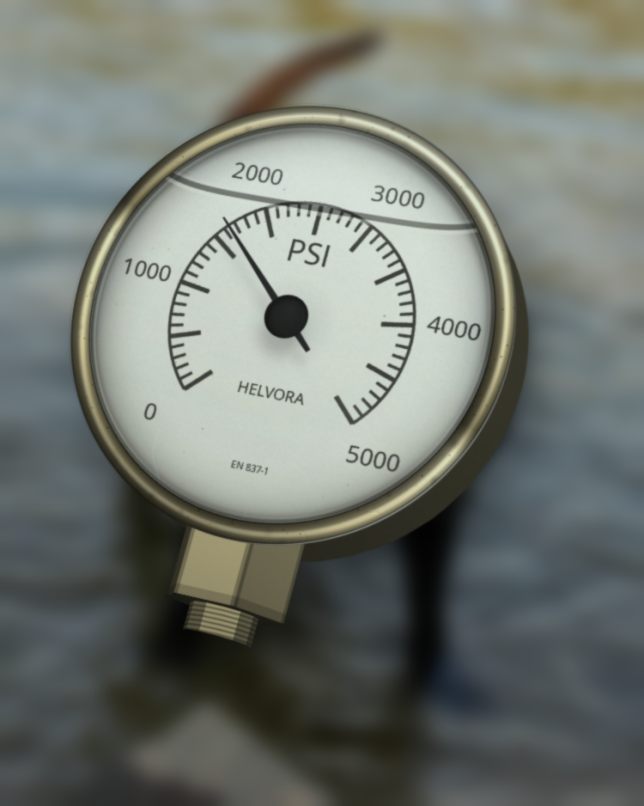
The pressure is 1650 psi
